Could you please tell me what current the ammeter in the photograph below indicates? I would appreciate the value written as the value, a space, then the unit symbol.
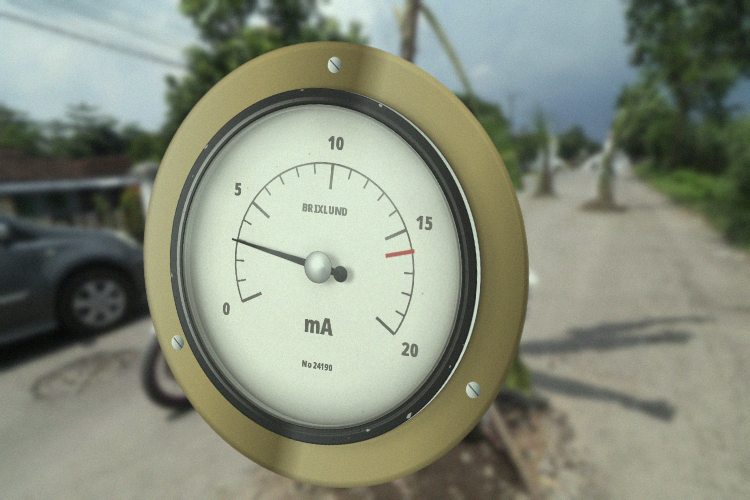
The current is 3 mA
